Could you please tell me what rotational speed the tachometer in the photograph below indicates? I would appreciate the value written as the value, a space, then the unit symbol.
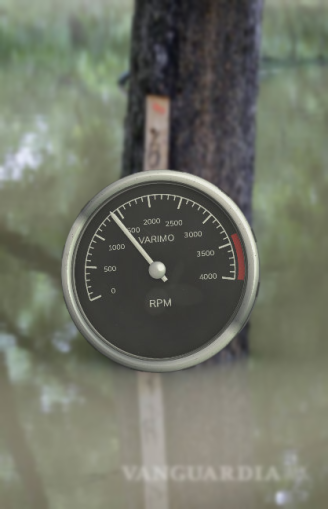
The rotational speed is 1400 rpm
